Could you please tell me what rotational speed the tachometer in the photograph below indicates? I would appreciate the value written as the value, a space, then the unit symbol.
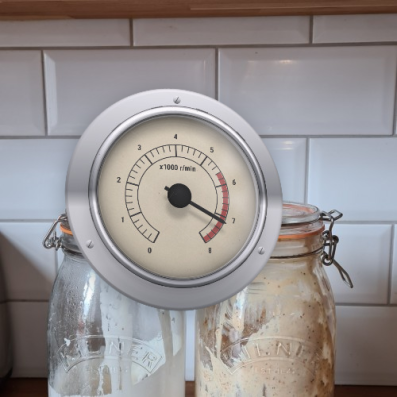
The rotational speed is 7200 rpm
